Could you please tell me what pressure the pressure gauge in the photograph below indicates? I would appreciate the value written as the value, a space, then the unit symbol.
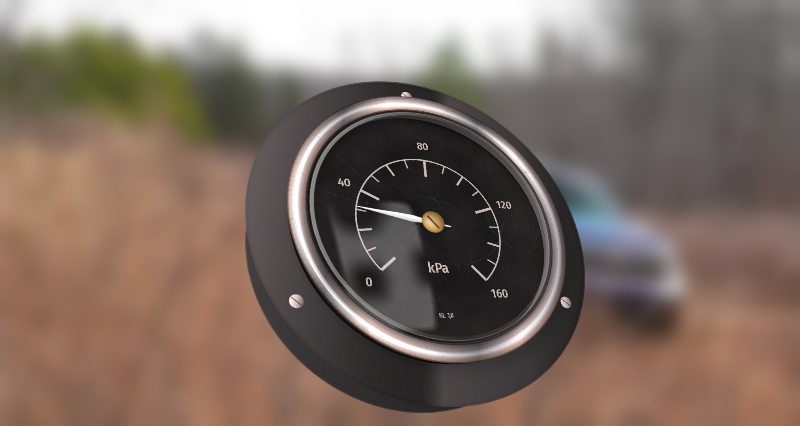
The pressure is 30 kPa
